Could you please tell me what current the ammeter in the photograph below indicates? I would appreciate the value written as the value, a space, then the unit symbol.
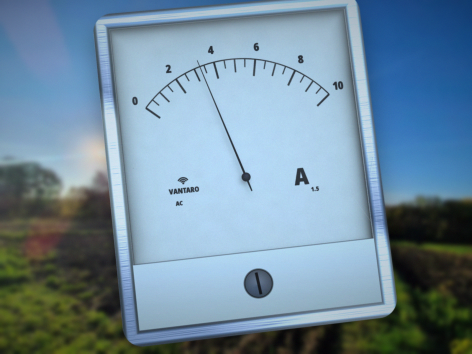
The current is 3.25 A
